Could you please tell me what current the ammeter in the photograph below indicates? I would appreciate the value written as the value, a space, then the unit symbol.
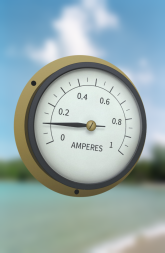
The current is 0.1 A
